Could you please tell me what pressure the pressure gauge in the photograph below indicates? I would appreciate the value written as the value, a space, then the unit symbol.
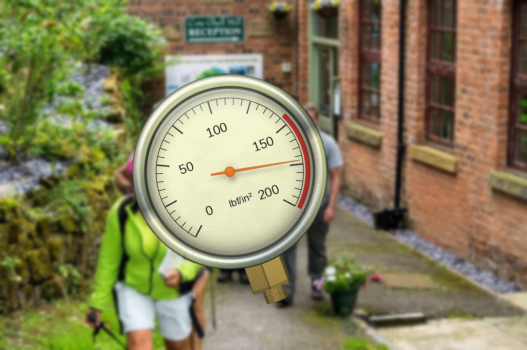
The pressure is 172.5 psi
